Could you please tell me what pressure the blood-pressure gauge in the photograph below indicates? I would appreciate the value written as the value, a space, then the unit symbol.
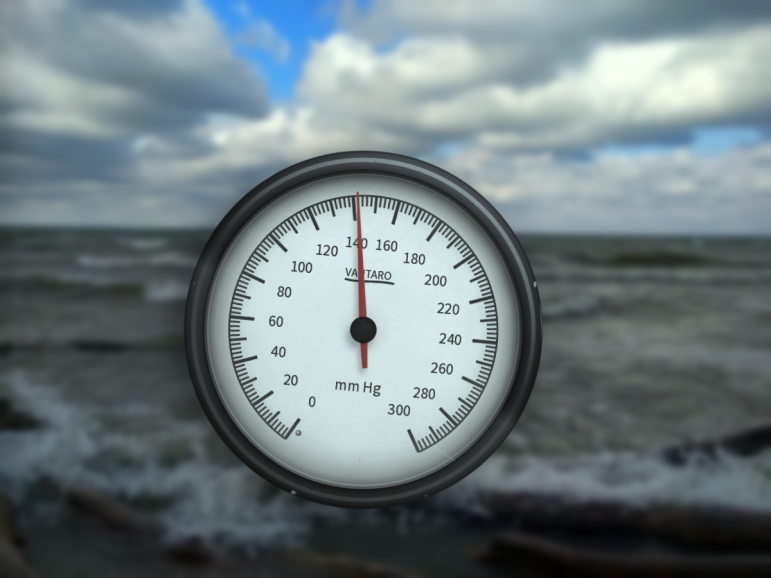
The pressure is 142 mmHg
